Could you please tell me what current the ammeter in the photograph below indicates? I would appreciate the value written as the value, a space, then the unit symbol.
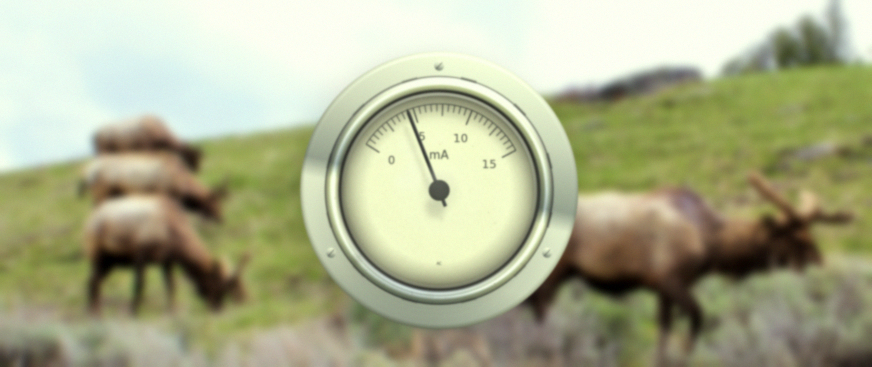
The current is 4.5 mA
